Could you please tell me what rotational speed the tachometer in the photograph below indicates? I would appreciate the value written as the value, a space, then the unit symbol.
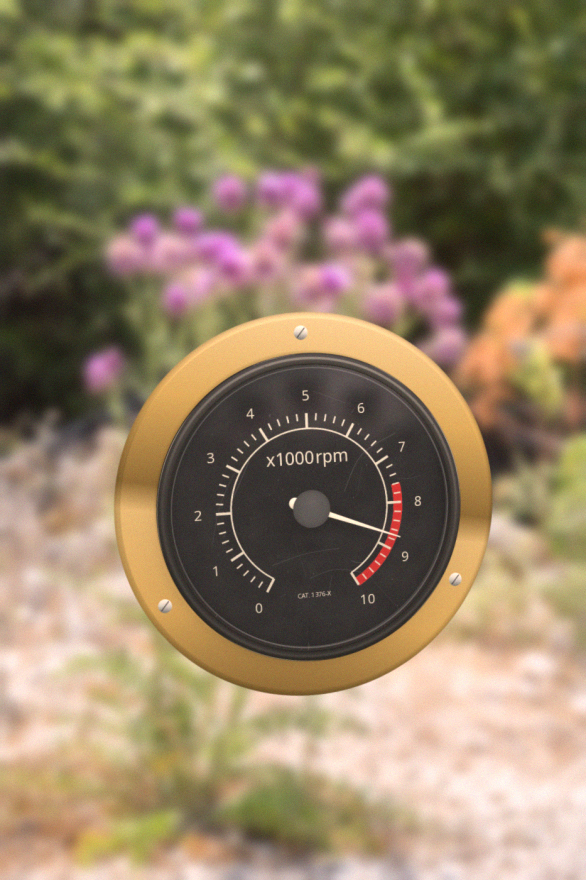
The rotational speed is 8700 rpm
